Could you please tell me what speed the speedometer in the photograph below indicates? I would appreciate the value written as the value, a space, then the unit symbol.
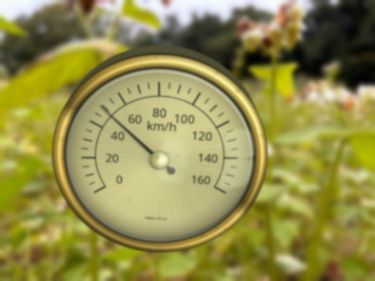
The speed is 50 km/h
